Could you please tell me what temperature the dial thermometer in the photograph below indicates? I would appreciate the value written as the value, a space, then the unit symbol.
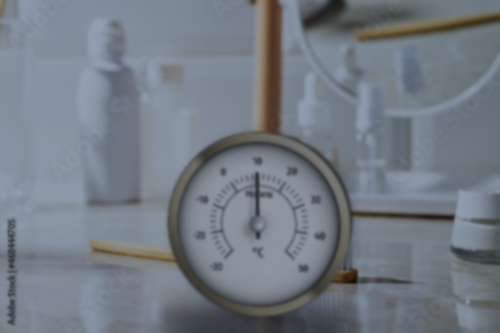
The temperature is 10 °C
